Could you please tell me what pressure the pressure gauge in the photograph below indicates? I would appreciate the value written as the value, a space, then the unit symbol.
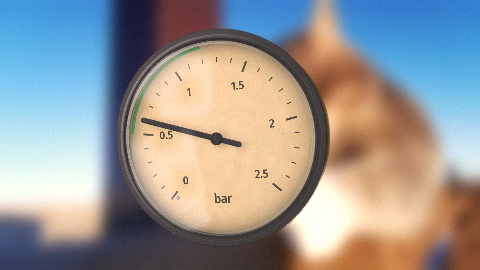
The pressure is 0.6 bar
